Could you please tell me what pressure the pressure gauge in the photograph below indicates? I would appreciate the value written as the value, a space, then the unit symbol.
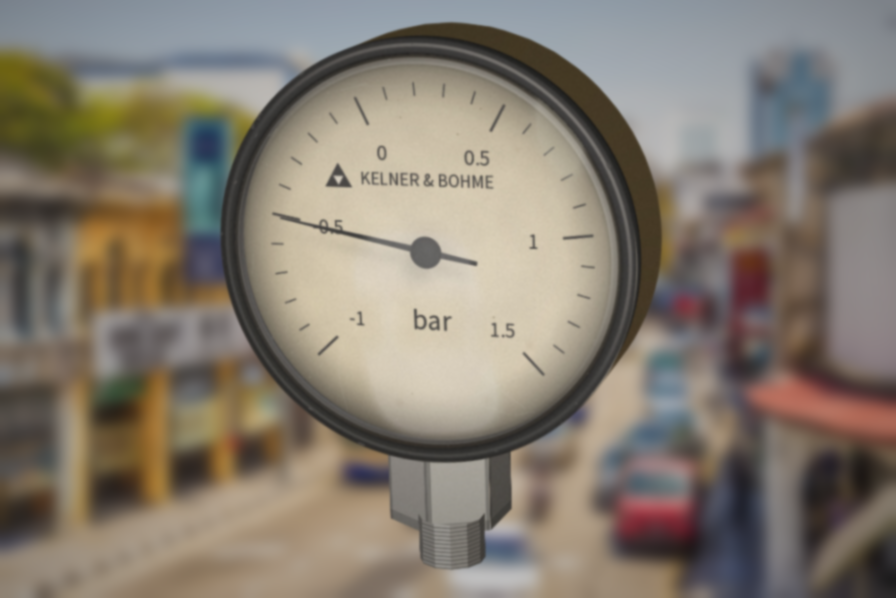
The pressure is -0.5 bar
